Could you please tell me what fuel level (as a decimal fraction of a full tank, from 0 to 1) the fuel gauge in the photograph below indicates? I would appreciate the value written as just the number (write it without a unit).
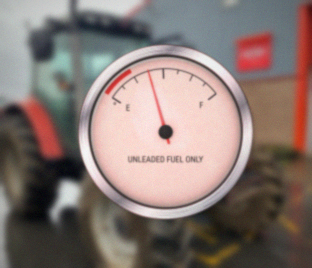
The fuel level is 0.375
